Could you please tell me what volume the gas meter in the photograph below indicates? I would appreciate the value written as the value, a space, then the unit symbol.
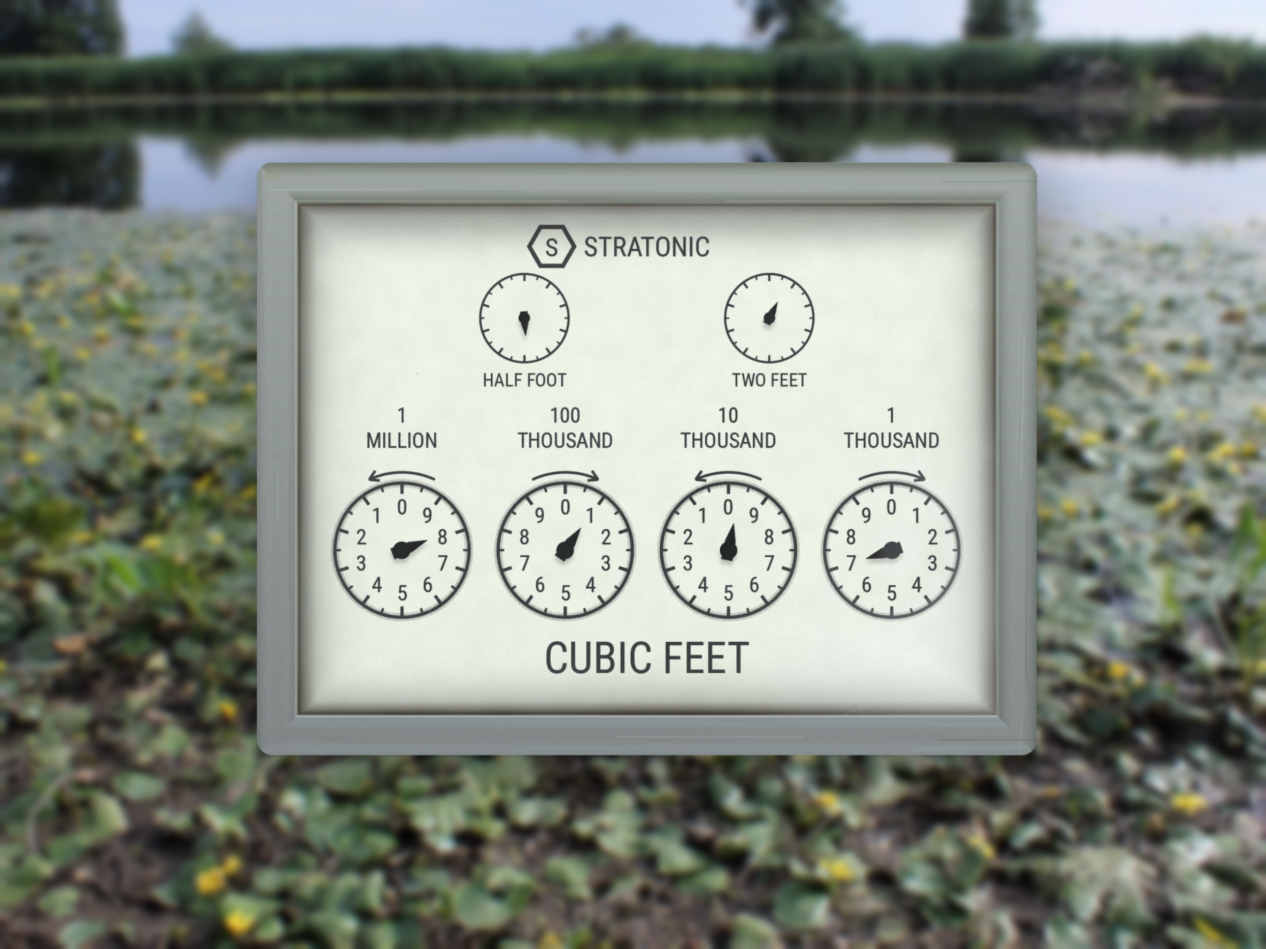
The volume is 809700 ft³
